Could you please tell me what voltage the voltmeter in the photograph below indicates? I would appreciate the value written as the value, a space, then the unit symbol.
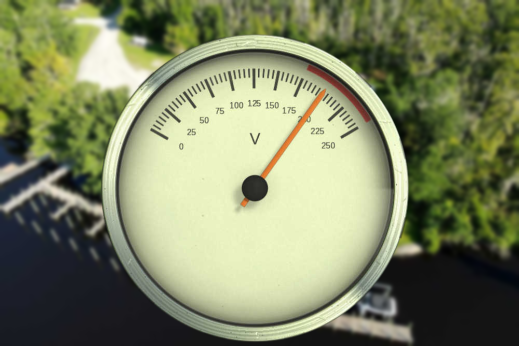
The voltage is 200 V
